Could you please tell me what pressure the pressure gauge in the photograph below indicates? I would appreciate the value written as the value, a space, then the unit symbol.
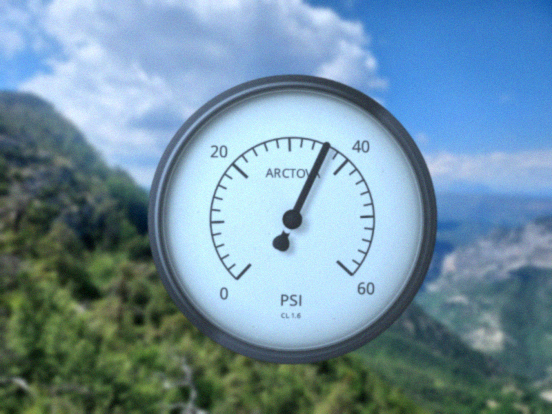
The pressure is 36 psi
